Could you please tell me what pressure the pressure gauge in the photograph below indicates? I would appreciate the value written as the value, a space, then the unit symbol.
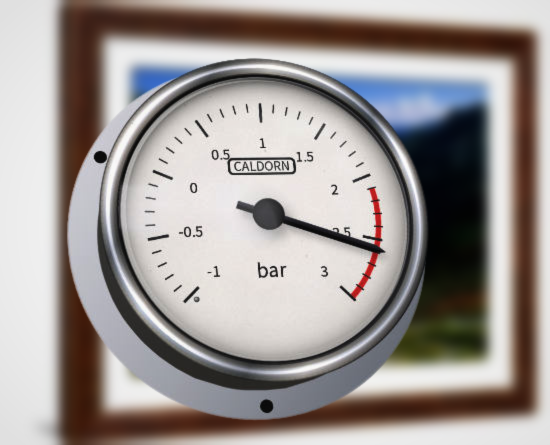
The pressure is 2.6 bar
